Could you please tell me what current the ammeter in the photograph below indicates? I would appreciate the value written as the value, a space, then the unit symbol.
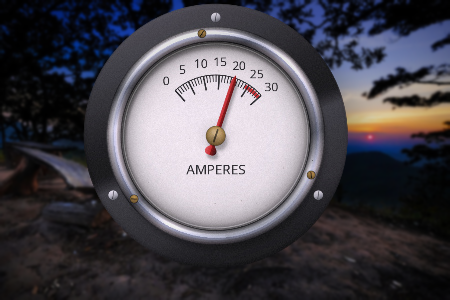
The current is 20 A
